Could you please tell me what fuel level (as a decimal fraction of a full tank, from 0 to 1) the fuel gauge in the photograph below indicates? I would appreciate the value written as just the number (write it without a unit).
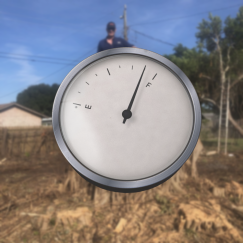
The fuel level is 0.875
